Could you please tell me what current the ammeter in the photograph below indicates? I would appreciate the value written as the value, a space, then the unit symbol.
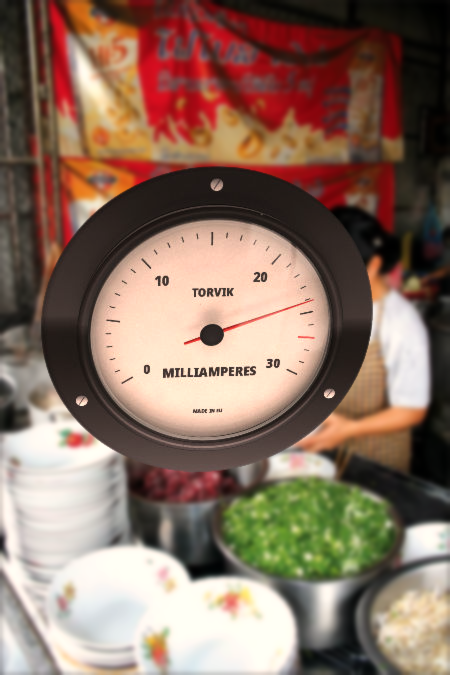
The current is 24 mA
